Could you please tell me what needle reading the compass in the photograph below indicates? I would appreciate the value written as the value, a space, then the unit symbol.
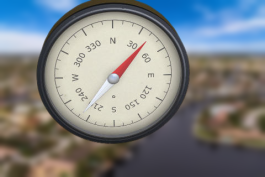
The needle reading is 40 °
